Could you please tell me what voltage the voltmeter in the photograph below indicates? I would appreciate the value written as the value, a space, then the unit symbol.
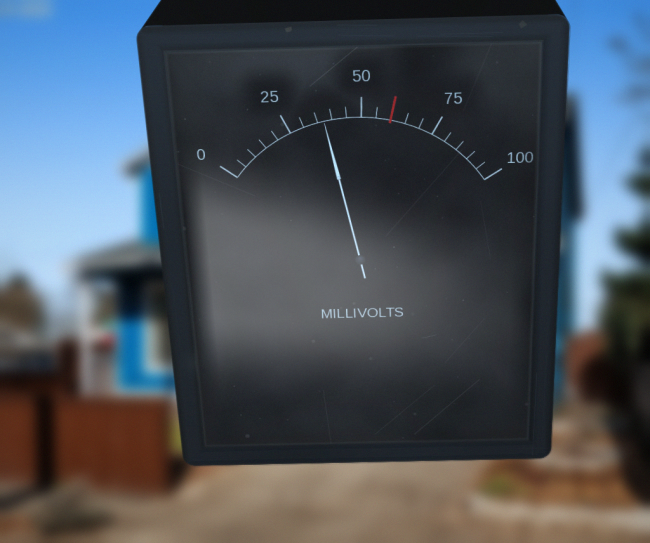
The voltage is 37.5 mV
